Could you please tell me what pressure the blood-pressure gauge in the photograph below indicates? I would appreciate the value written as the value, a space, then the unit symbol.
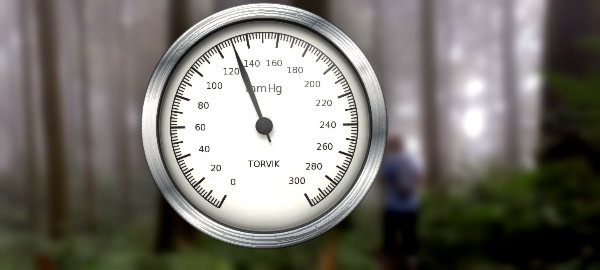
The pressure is 130 mmHg
